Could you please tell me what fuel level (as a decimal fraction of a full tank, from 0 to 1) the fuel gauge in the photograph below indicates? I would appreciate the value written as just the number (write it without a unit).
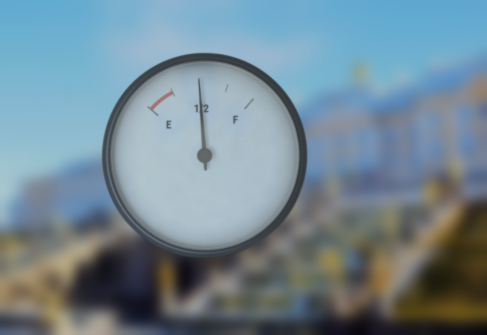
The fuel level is 0.5
